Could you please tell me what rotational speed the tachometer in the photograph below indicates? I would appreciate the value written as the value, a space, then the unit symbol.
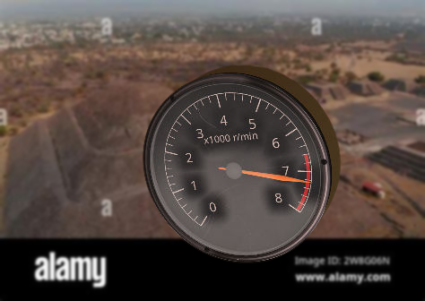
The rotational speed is 7200 rpm
